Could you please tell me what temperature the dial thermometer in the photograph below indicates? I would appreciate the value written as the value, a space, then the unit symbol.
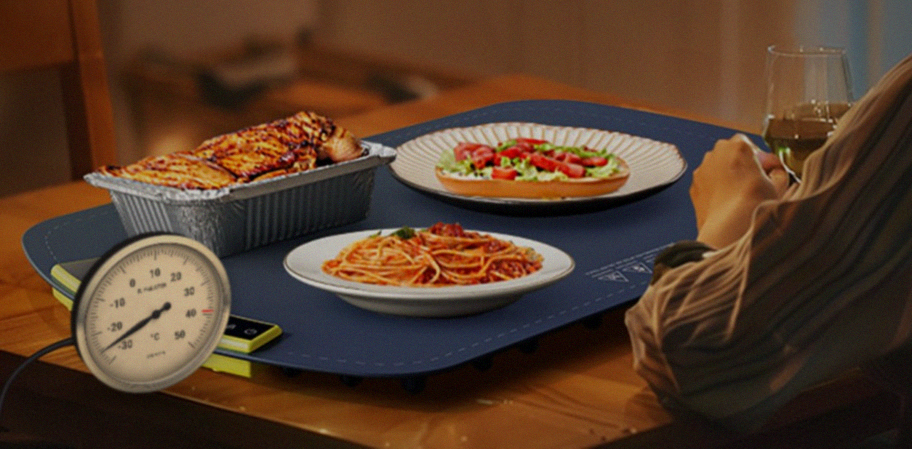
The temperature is -25 °C
